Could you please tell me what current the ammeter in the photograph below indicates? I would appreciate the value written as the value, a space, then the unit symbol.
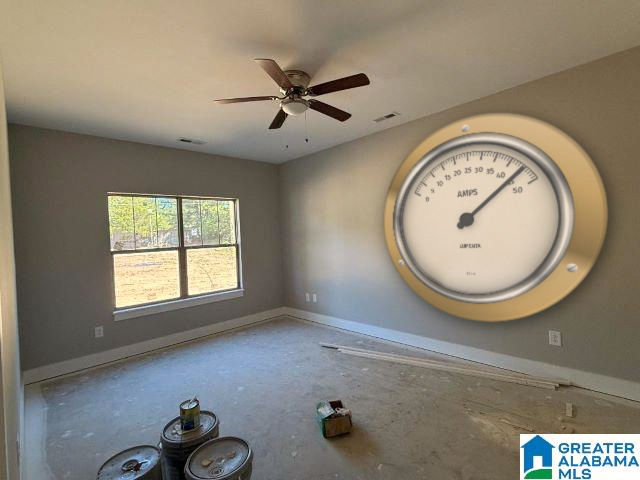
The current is 45 A
